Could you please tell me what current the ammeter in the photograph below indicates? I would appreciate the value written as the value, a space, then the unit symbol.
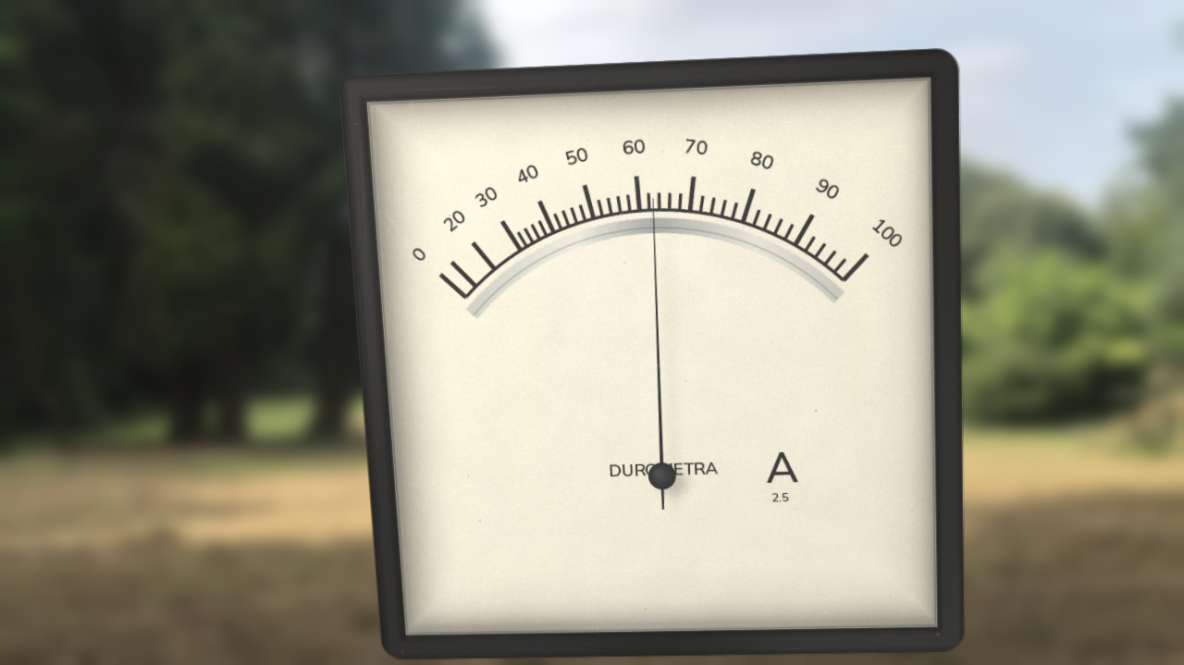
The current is 63 A
